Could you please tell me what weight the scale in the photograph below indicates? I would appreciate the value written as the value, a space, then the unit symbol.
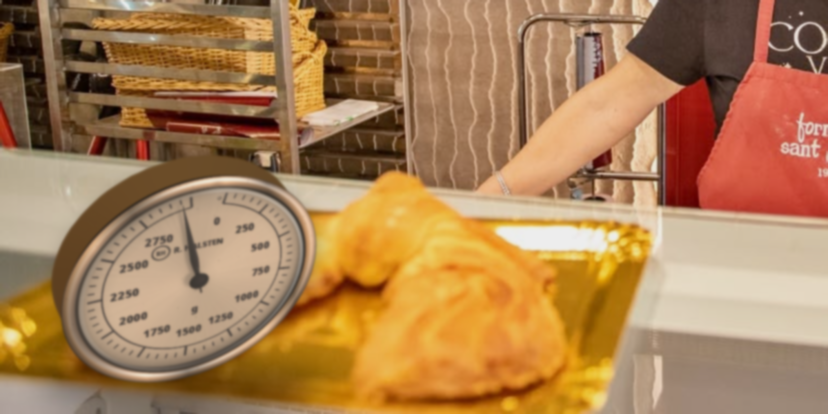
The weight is 2950 g
